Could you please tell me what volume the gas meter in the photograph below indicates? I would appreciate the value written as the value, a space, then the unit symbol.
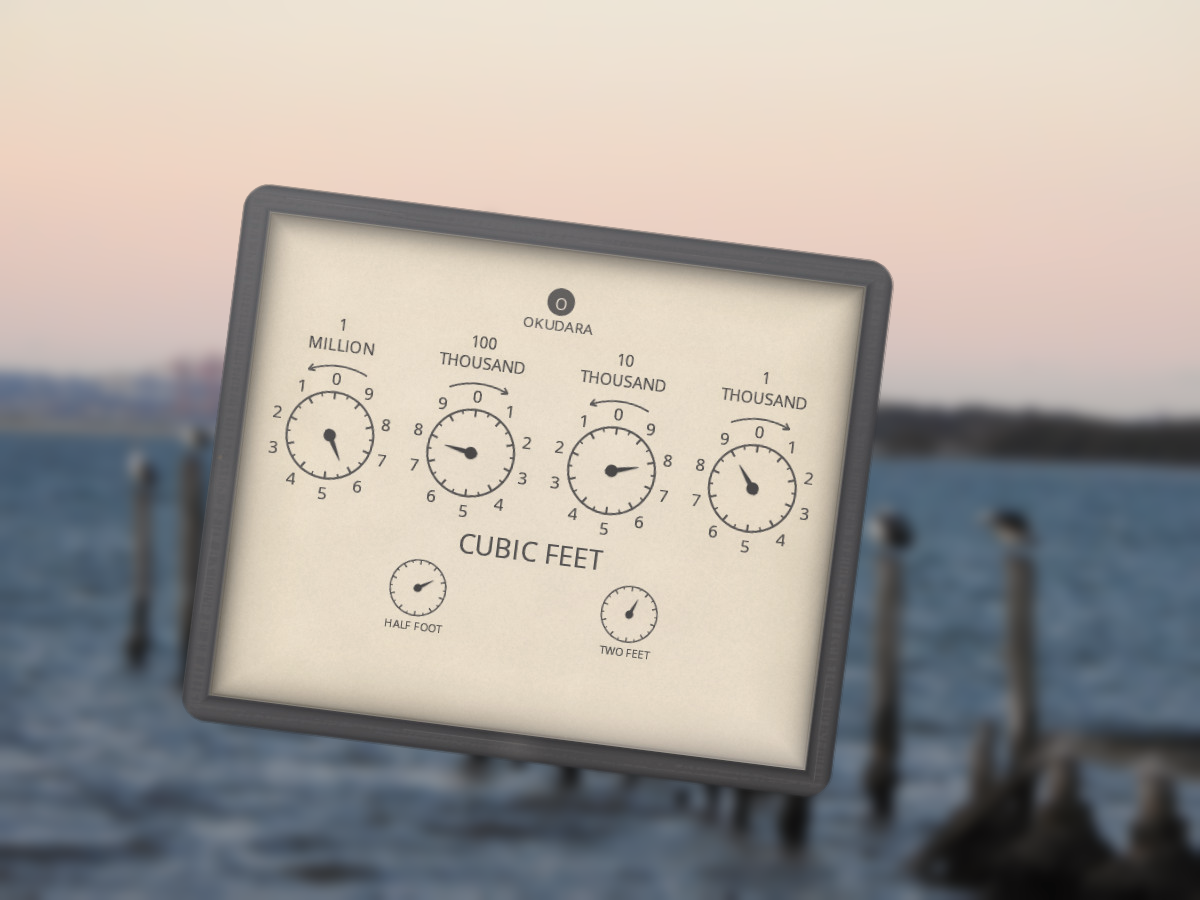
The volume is 577900 ft³
